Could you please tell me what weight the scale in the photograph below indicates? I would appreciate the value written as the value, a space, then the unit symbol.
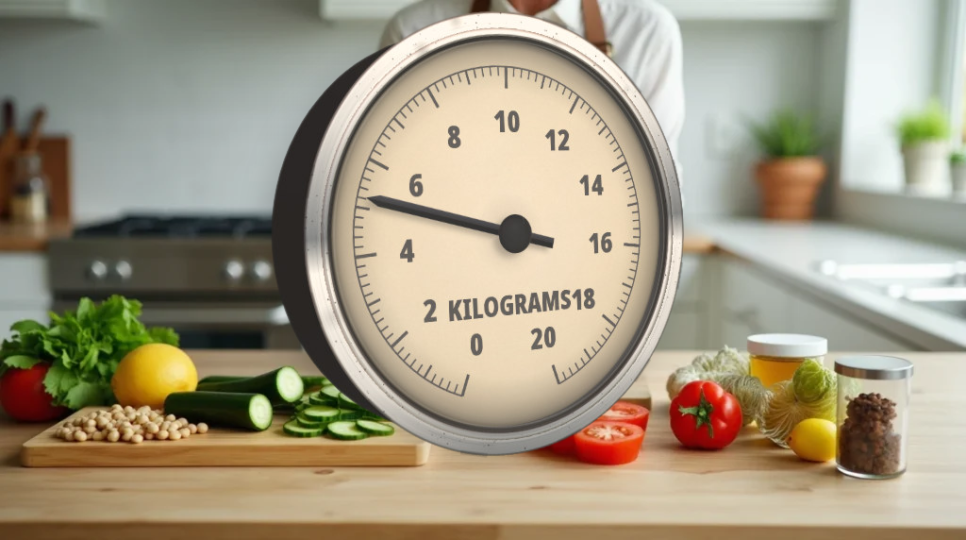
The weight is 5.2 kg
